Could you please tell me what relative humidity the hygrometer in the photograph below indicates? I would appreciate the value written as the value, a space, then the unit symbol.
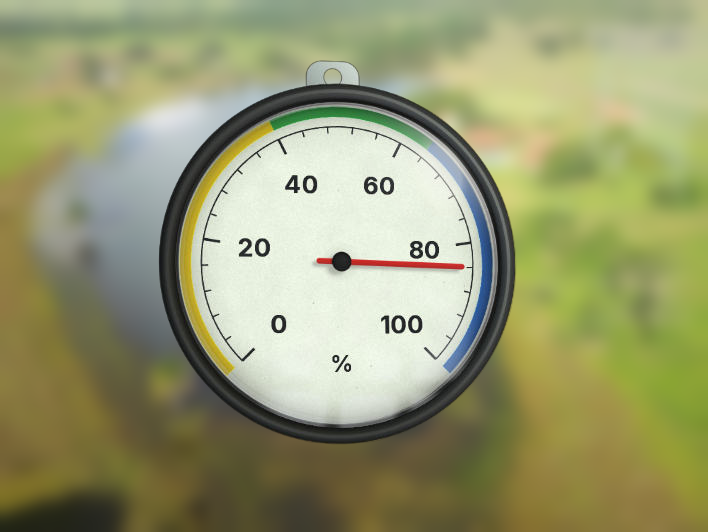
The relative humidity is 84 %
